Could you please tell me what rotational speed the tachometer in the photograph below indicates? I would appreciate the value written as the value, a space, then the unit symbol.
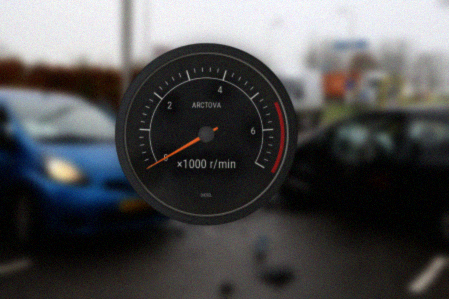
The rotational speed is 0 rpm
